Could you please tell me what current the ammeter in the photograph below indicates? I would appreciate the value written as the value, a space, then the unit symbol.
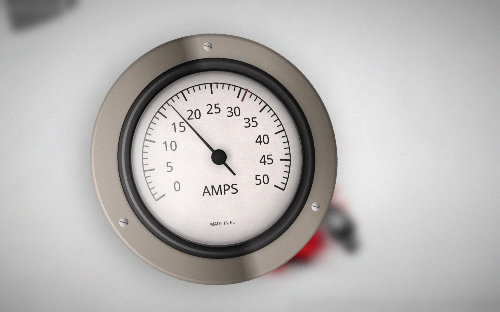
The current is 17 A
